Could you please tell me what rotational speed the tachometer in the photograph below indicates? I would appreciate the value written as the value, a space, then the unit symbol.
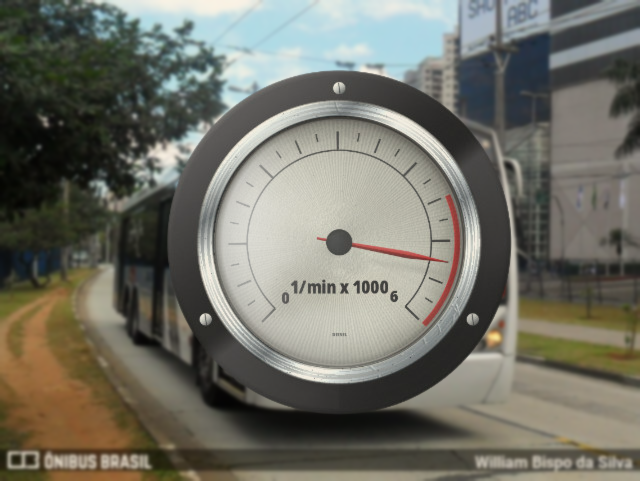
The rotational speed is 5250 rpm
